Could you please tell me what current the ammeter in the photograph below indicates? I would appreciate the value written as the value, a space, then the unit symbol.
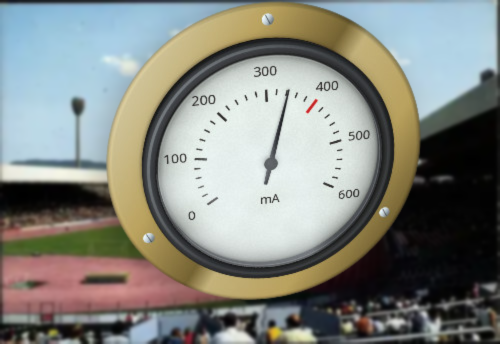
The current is 340 mA
